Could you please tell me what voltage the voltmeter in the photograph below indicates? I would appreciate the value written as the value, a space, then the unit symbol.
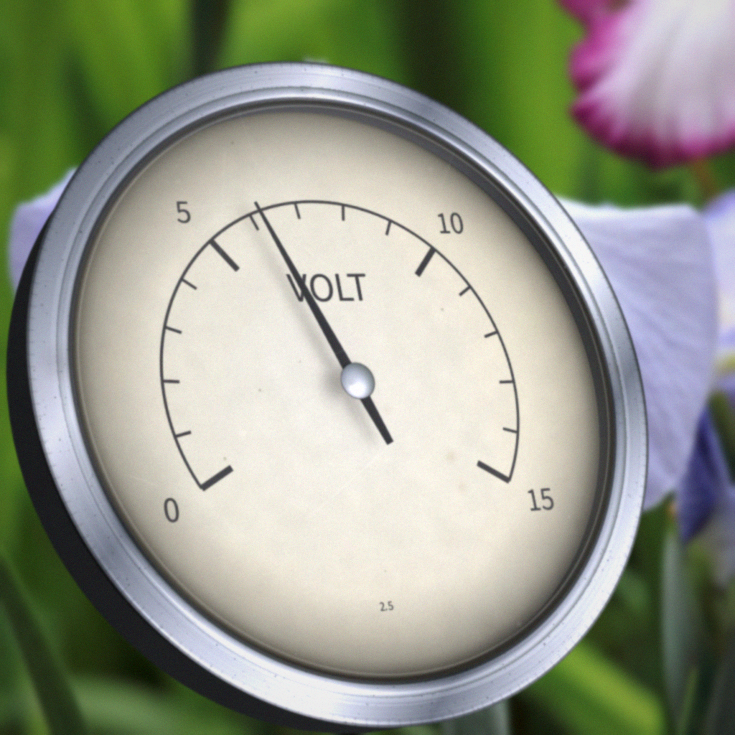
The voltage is 6 V
